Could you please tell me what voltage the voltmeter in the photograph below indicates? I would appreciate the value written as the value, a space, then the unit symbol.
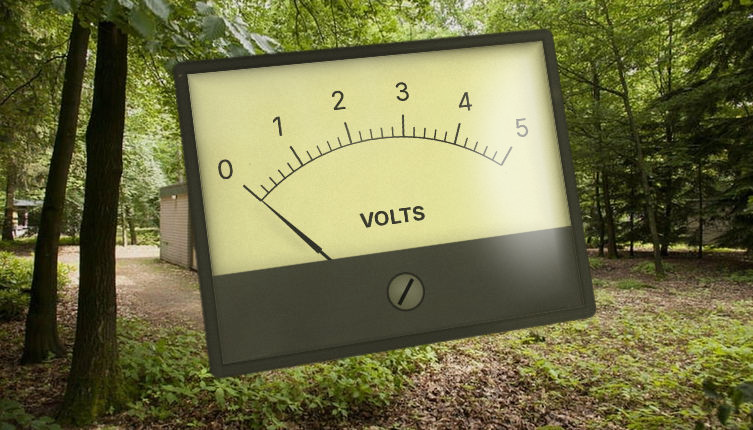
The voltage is 0 V
